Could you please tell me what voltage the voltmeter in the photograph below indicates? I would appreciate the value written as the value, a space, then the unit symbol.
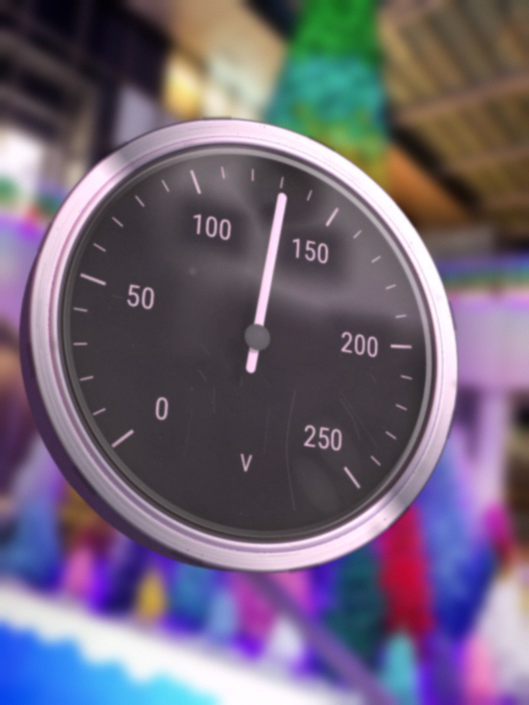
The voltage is 130 V
